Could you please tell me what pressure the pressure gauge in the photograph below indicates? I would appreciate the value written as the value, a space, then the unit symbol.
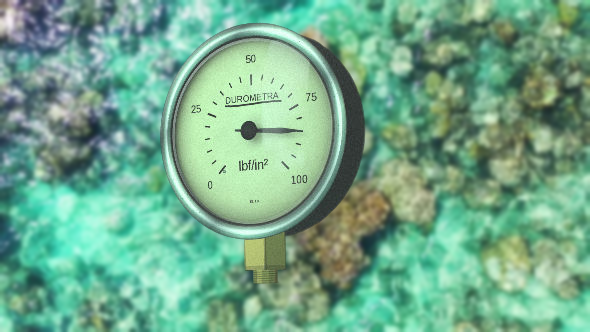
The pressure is 85 psi
